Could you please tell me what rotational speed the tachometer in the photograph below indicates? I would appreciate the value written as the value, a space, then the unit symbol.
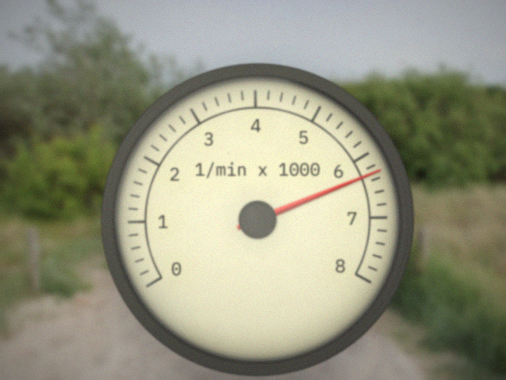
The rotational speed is 6300 rpm
